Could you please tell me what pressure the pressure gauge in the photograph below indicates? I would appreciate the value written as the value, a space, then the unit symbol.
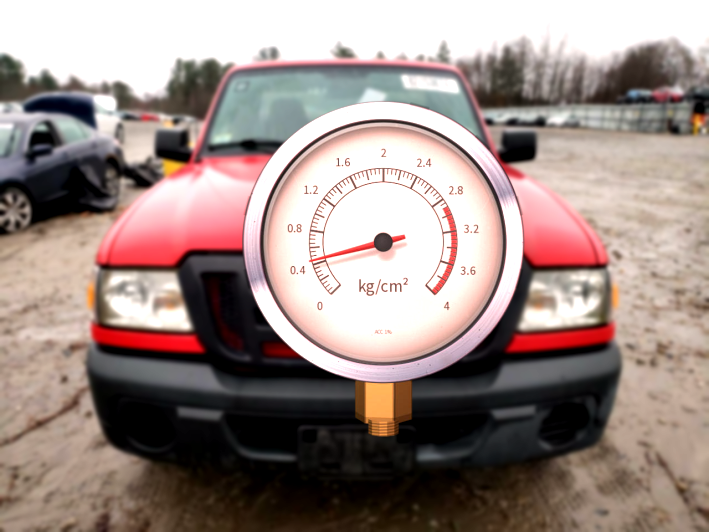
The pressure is 0.45 kg/cm²
